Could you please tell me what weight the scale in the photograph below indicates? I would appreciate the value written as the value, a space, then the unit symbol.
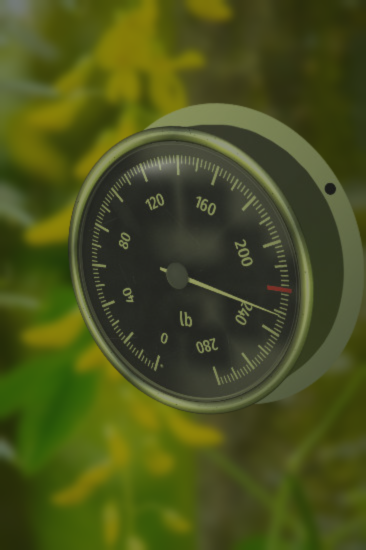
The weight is 230 lb
